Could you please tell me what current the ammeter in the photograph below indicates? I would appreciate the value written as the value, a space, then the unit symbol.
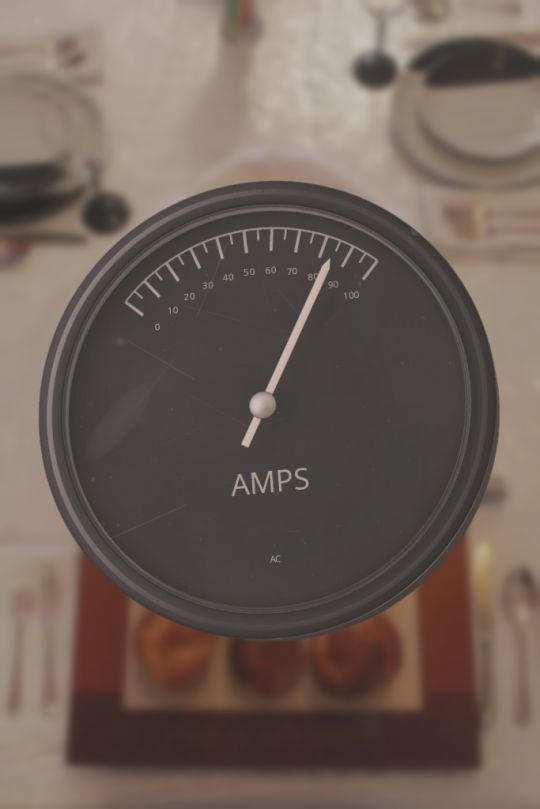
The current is 85 A
